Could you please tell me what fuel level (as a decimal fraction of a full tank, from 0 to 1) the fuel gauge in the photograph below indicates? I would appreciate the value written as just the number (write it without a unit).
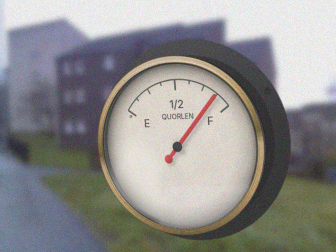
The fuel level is 0.875
